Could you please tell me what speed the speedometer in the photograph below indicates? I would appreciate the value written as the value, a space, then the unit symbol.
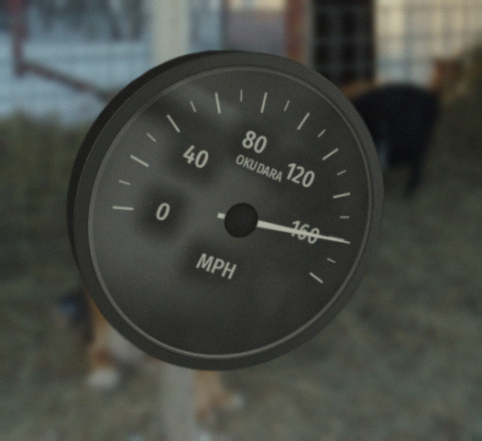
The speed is 160 mph
